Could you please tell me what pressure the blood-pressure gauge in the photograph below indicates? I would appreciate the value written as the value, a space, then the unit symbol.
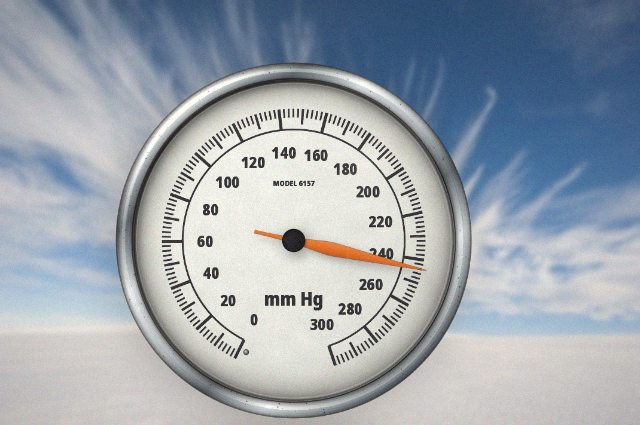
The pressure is 244 mmHg
